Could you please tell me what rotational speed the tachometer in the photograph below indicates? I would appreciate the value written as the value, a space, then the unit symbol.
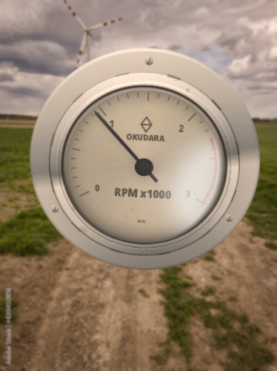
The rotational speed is 950 rpm
